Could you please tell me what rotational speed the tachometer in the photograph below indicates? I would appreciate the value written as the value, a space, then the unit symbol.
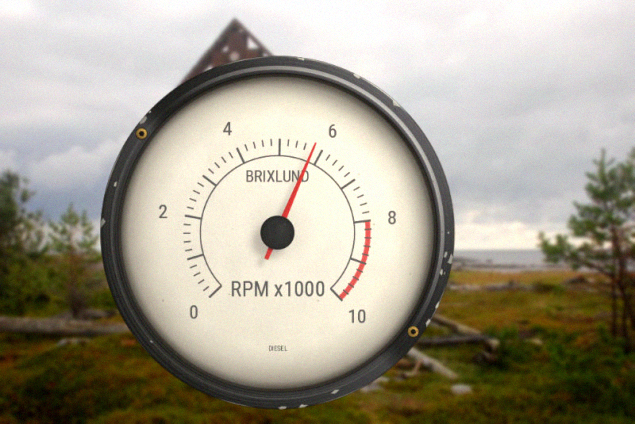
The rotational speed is 5800 rpm
